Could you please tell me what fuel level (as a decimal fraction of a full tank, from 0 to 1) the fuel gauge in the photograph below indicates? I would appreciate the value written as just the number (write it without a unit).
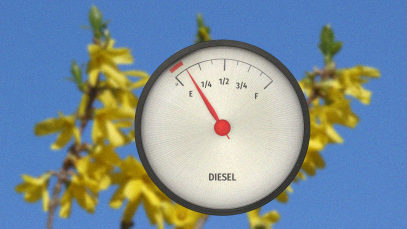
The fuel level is 0.125
